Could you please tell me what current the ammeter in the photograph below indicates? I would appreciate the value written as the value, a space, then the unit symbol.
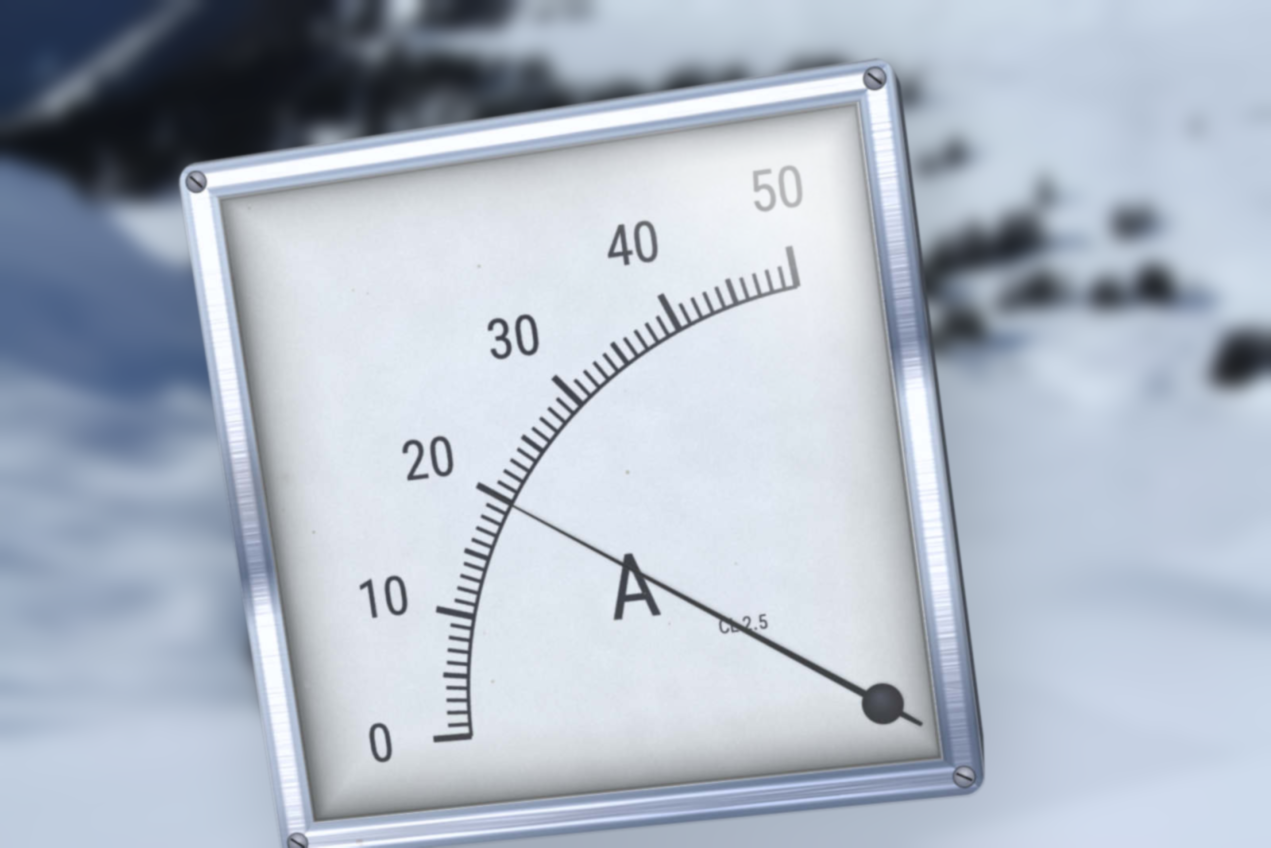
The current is 20 A
